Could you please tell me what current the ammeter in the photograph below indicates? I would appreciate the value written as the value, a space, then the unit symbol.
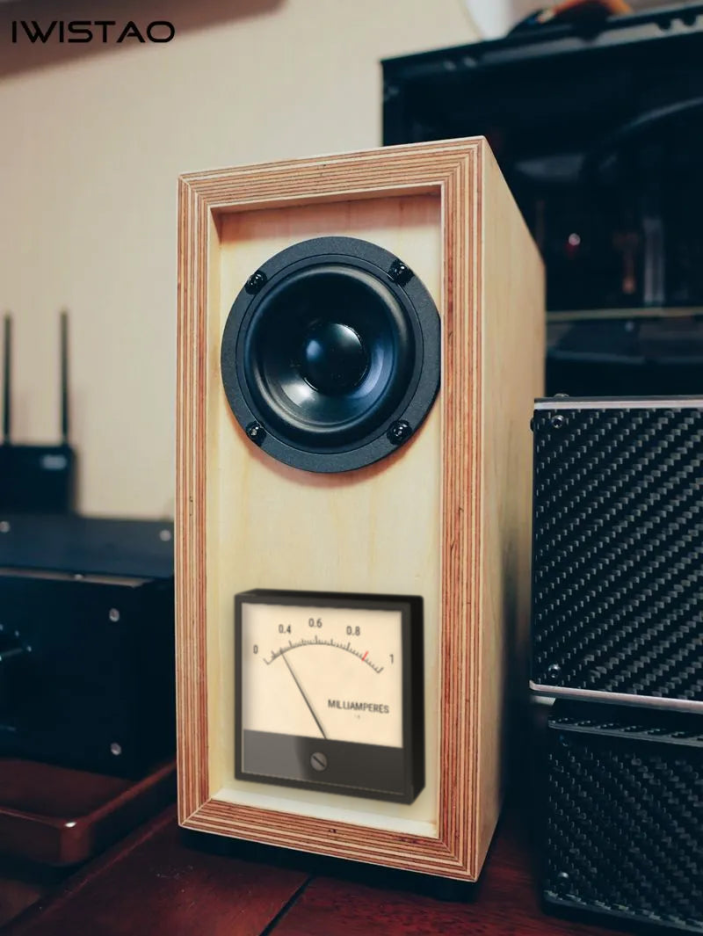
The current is 0.3 mA
